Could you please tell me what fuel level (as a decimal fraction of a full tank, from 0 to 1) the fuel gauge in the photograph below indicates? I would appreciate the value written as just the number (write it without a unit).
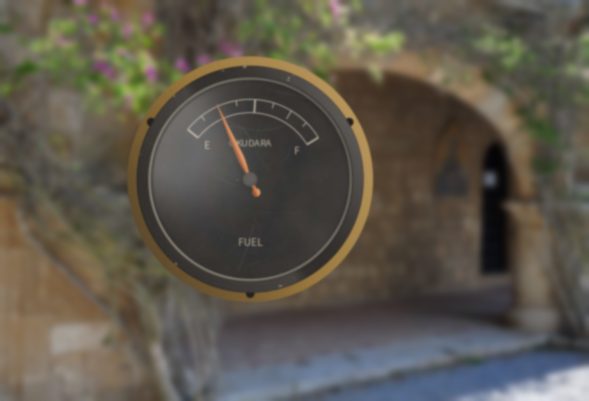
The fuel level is 0.25
